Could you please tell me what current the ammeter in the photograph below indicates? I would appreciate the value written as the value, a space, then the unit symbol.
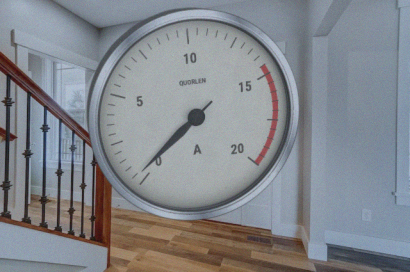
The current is 0.5 A
